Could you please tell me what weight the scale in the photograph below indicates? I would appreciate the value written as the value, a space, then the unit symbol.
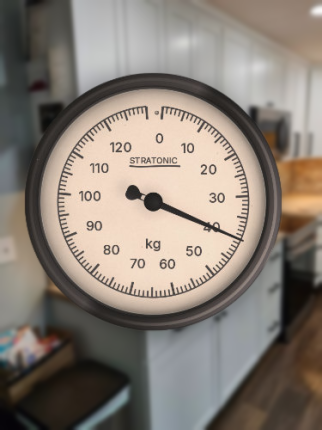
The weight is 40 kg
